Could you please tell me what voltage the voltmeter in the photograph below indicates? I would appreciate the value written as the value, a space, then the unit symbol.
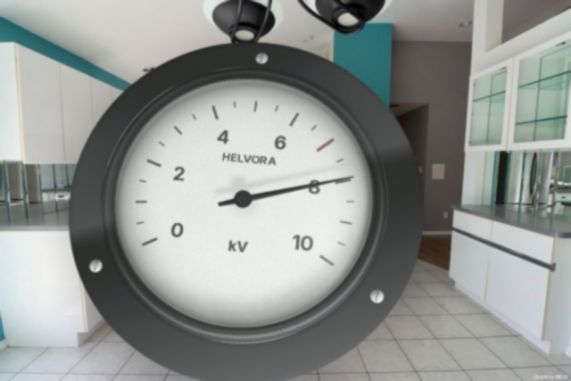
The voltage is 8 kV
